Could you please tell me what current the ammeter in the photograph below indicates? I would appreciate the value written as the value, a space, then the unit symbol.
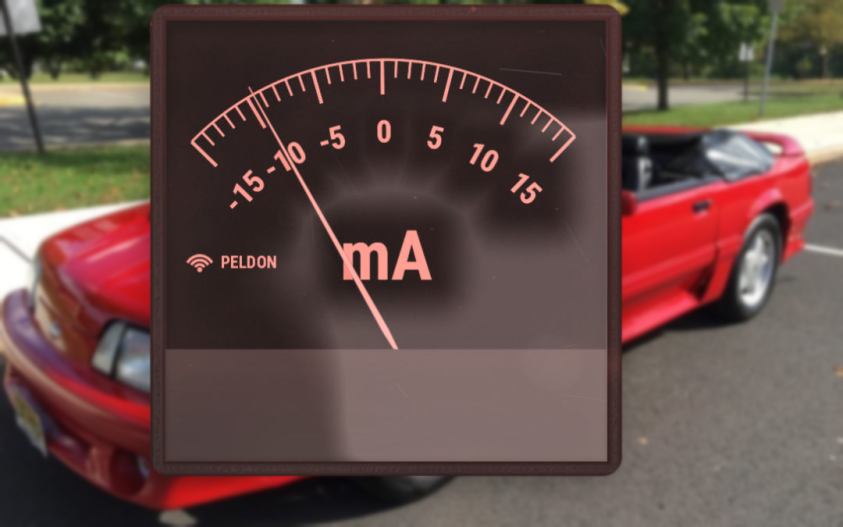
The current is -9.5 mA
